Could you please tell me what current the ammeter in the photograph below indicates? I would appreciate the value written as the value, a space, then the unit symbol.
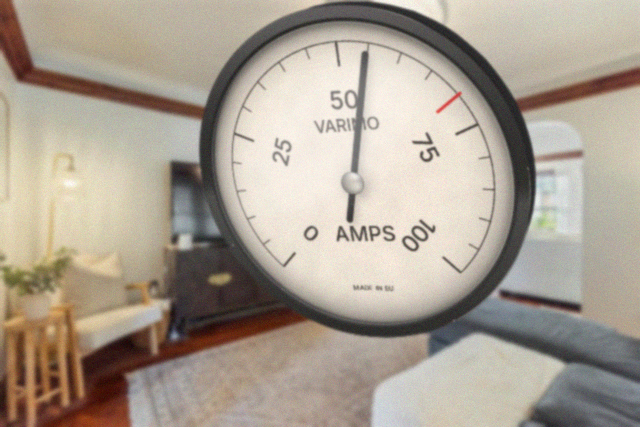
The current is 55 A
